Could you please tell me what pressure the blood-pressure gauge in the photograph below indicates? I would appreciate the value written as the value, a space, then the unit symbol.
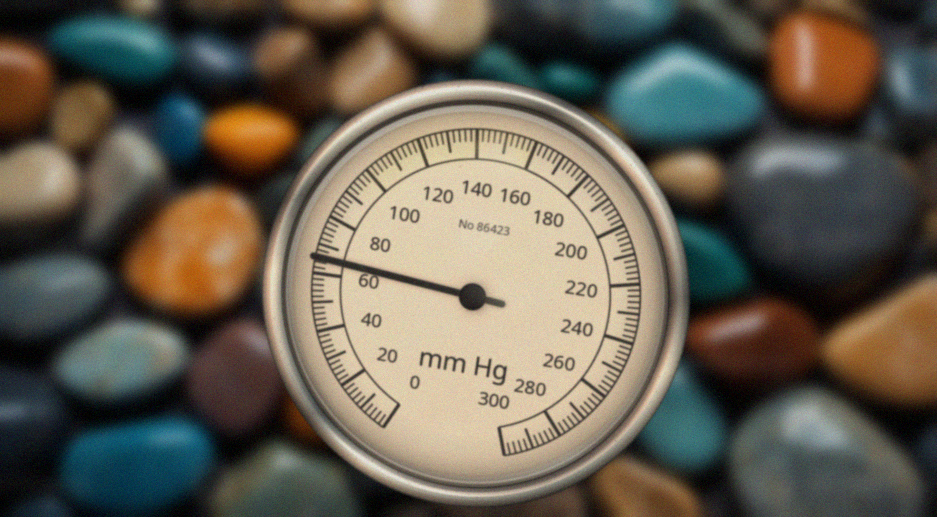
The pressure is 66 mmHg
